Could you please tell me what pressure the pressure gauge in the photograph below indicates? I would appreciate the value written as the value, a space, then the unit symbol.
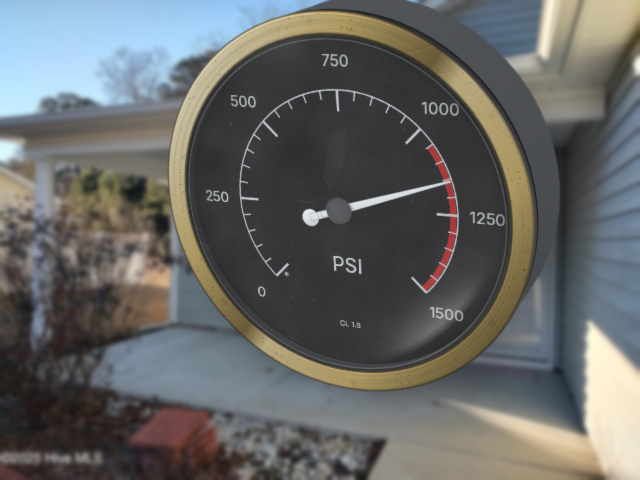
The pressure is 1150 psi
